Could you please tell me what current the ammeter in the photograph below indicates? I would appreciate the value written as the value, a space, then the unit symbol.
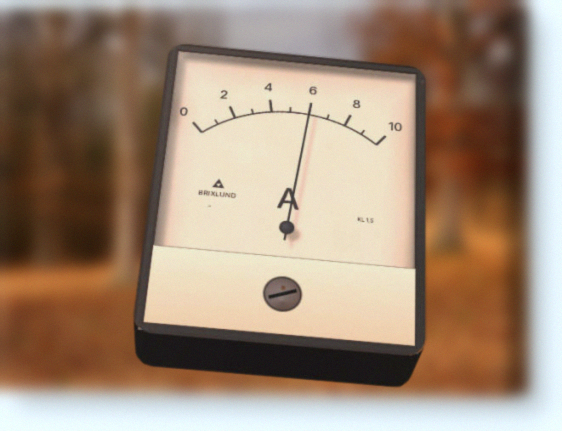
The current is 6 A
